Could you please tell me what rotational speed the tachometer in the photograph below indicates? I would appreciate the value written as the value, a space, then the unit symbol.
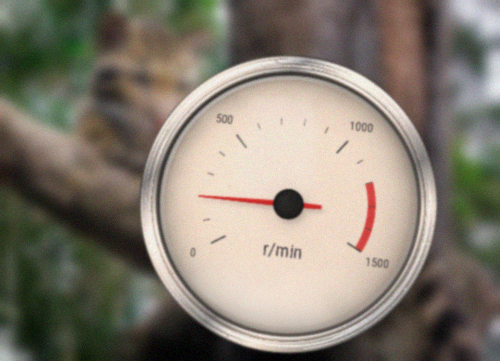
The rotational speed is 200 rpm
